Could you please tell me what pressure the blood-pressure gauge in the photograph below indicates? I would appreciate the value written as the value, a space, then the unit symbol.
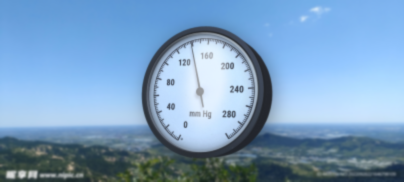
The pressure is 140 mmHg
